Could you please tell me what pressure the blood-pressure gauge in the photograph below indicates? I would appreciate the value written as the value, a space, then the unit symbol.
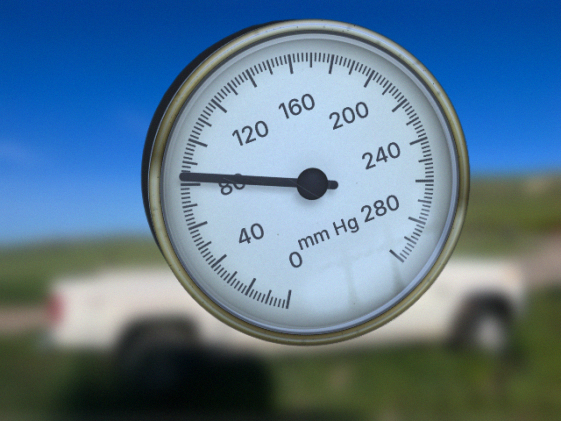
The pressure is 84 mmHg
